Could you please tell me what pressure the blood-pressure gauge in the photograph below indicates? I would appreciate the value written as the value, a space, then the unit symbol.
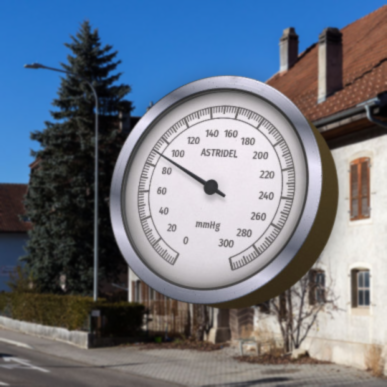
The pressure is 90 mmHg
